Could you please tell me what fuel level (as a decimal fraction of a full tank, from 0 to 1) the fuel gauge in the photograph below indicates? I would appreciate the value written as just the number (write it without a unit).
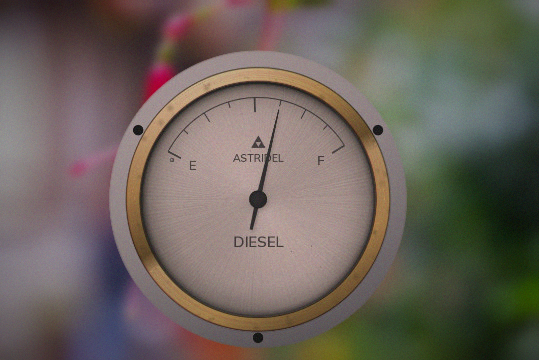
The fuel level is 0.625
